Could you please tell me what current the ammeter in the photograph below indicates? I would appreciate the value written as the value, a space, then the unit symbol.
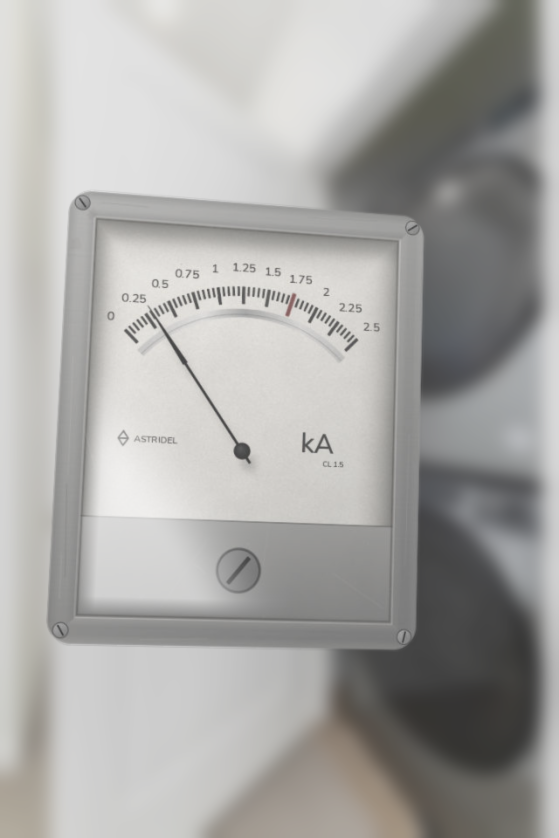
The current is 0.3 kA
